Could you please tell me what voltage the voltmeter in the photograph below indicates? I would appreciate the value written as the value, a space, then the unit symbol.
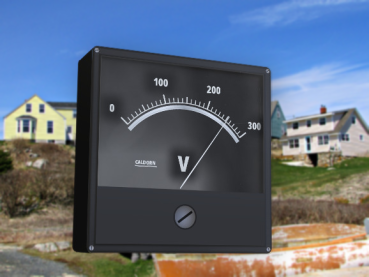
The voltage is 250 V
